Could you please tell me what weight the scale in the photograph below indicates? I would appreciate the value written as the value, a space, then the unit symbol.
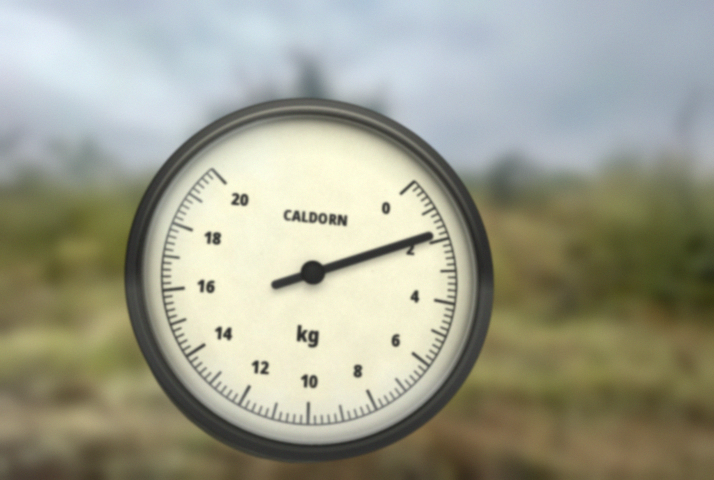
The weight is 1.8 kg
